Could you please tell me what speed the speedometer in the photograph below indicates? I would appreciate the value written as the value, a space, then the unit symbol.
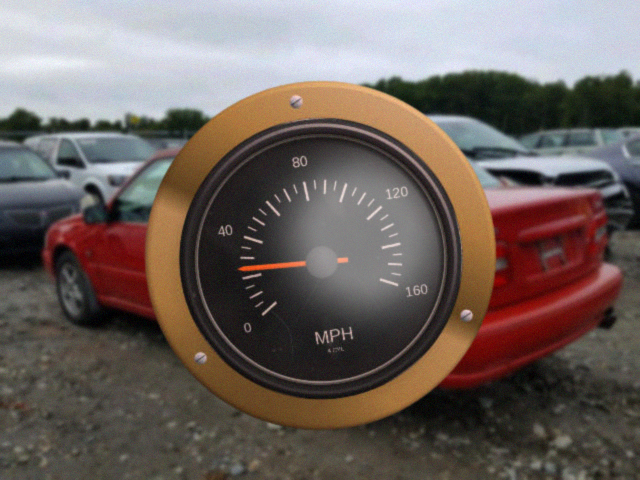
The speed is 25 mph
